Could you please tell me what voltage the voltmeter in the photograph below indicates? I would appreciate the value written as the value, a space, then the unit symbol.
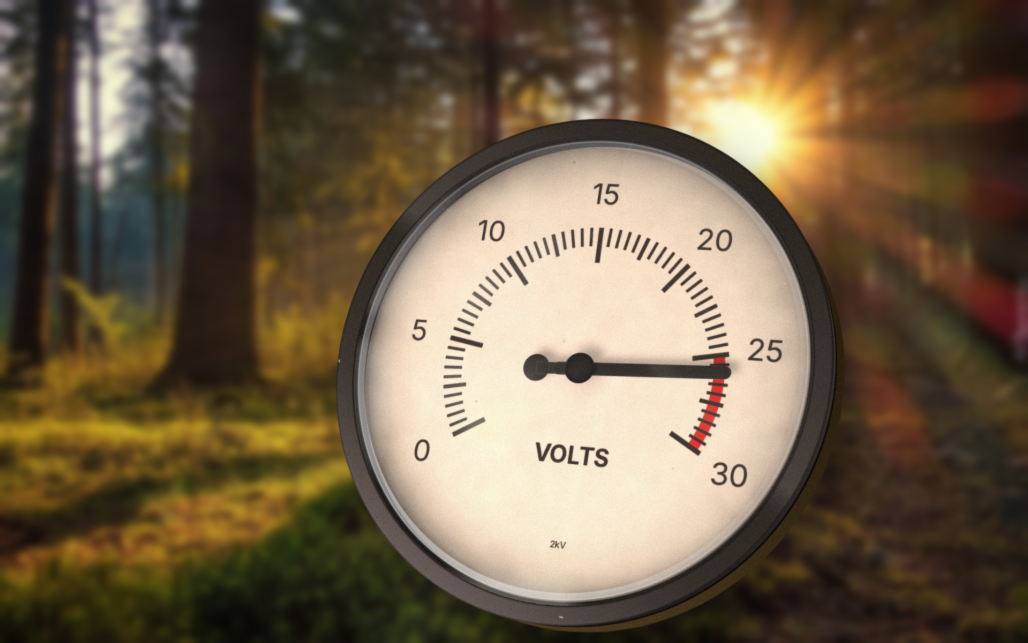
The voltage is 26 V
